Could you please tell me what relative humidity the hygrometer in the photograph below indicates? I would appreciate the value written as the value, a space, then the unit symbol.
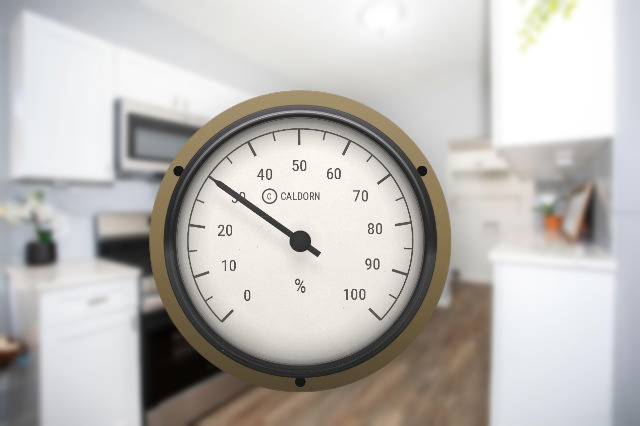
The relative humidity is 30 %
